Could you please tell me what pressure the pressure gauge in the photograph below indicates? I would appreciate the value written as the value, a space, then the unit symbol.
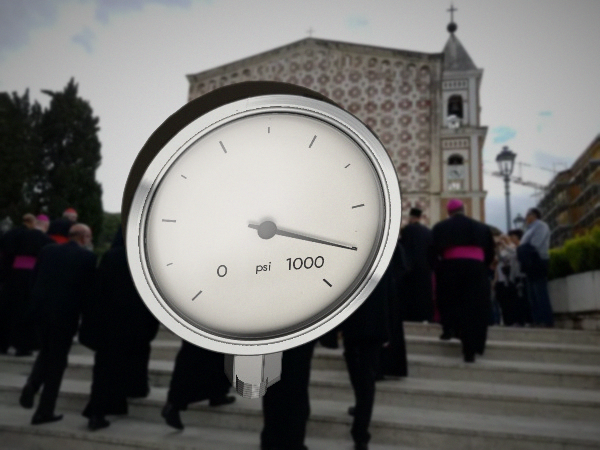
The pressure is 900 psi
